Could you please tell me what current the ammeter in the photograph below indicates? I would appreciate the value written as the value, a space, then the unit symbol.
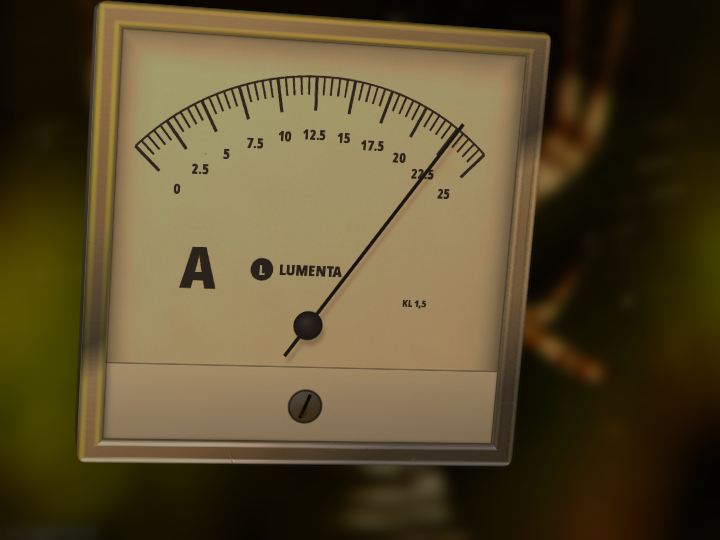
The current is 22.5 A
